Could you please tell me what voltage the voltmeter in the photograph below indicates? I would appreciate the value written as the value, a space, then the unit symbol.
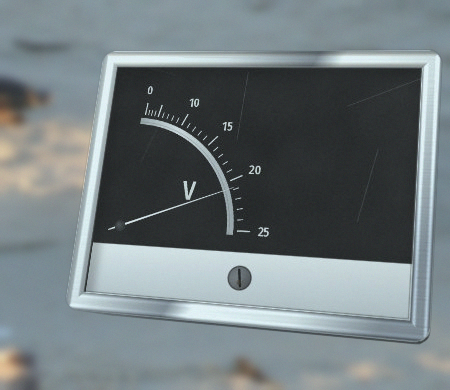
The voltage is 21 V
